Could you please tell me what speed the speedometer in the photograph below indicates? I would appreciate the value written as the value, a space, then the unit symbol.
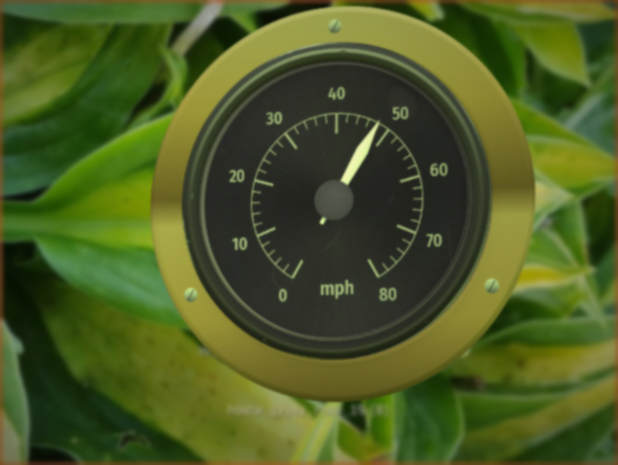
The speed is 48 mph
